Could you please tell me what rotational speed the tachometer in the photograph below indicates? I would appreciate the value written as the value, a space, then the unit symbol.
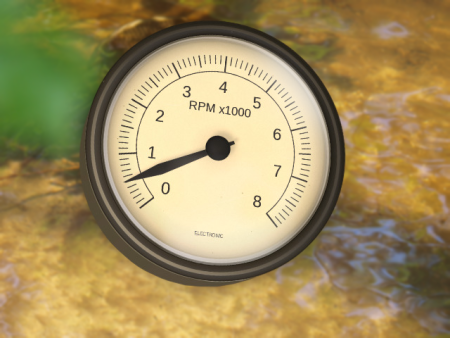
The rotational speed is 500 rpm
